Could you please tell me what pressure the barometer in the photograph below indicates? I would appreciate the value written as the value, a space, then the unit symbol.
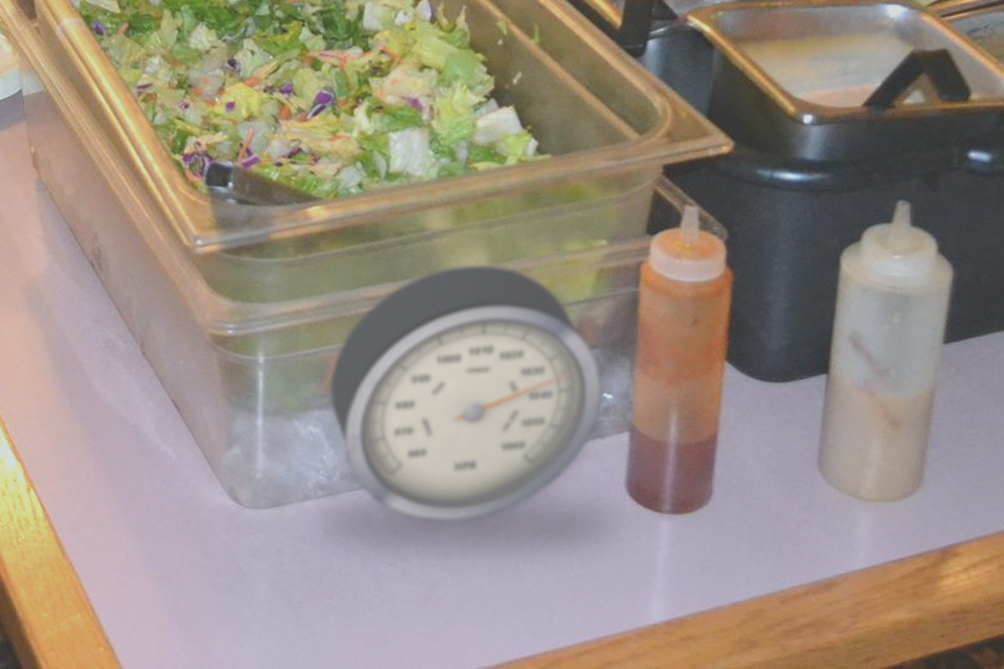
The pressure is 1035 hPa
